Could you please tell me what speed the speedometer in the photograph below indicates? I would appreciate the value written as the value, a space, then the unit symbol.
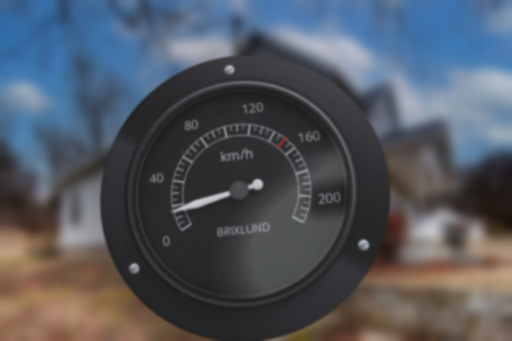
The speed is 15 km/h
